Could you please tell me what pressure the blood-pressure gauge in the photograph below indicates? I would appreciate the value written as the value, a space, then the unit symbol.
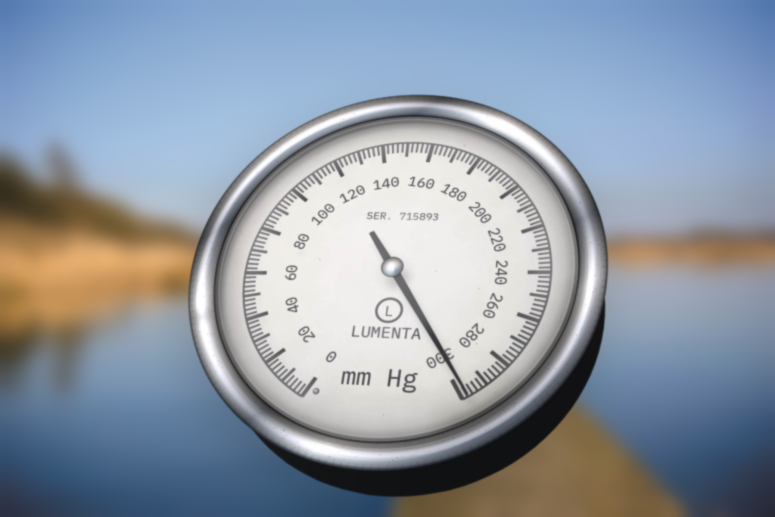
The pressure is 298 mmHg
